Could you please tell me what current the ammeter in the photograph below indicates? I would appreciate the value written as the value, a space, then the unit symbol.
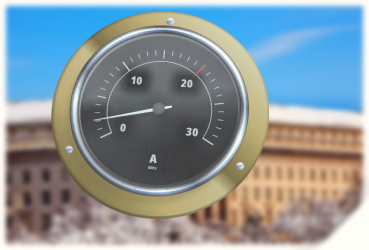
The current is 2 A
